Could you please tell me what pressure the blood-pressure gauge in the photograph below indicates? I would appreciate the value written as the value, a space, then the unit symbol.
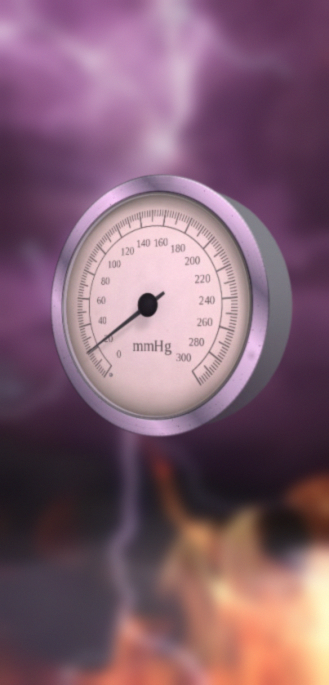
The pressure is 20 mmHg
